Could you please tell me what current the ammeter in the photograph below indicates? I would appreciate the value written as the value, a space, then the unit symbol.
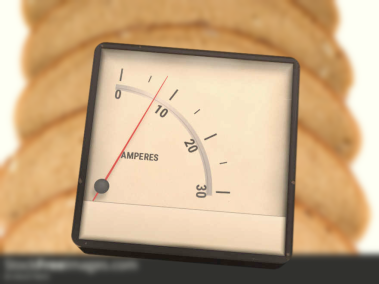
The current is 7.5 A
